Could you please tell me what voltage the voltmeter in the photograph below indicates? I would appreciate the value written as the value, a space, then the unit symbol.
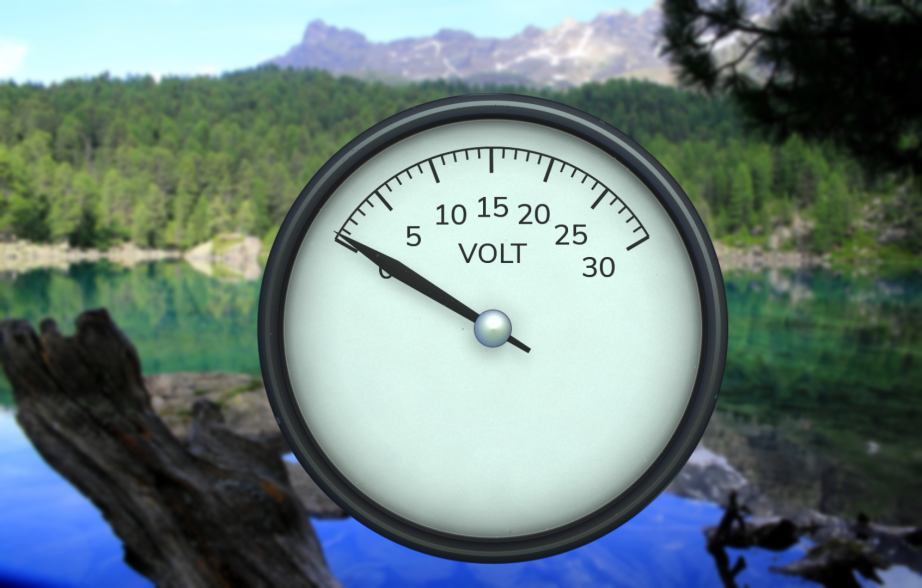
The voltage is 0.5 V
